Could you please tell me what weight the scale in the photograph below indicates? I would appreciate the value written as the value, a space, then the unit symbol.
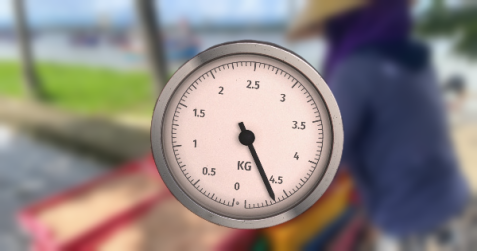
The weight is 4.65 kg
